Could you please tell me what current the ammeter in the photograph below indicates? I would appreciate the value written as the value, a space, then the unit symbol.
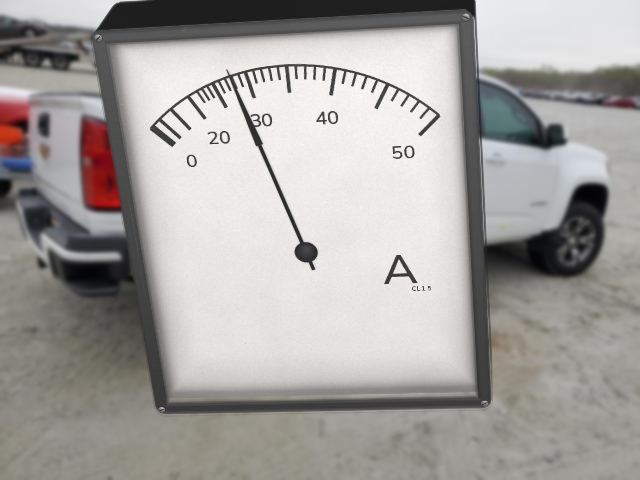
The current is 28 A
